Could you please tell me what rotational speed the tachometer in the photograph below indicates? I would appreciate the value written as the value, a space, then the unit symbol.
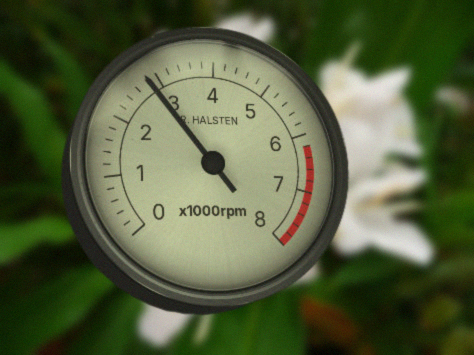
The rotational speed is 2800 rpm
